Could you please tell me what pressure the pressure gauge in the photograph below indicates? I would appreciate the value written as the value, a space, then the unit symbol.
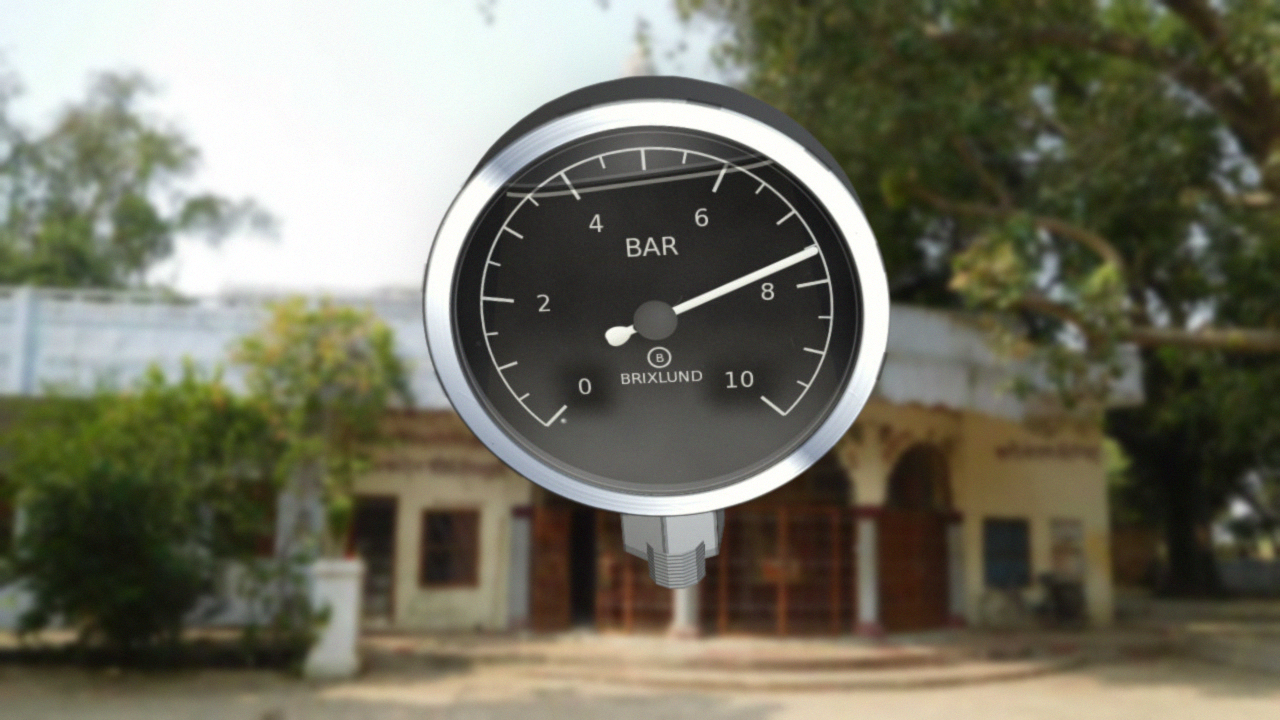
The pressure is 7.5 bar
